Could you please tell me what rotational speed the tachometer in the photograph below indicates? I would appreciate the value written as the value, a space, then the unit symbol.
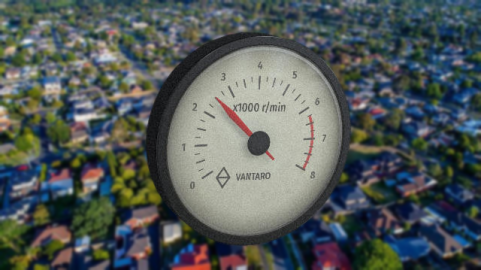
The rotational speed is 2500 rpm
